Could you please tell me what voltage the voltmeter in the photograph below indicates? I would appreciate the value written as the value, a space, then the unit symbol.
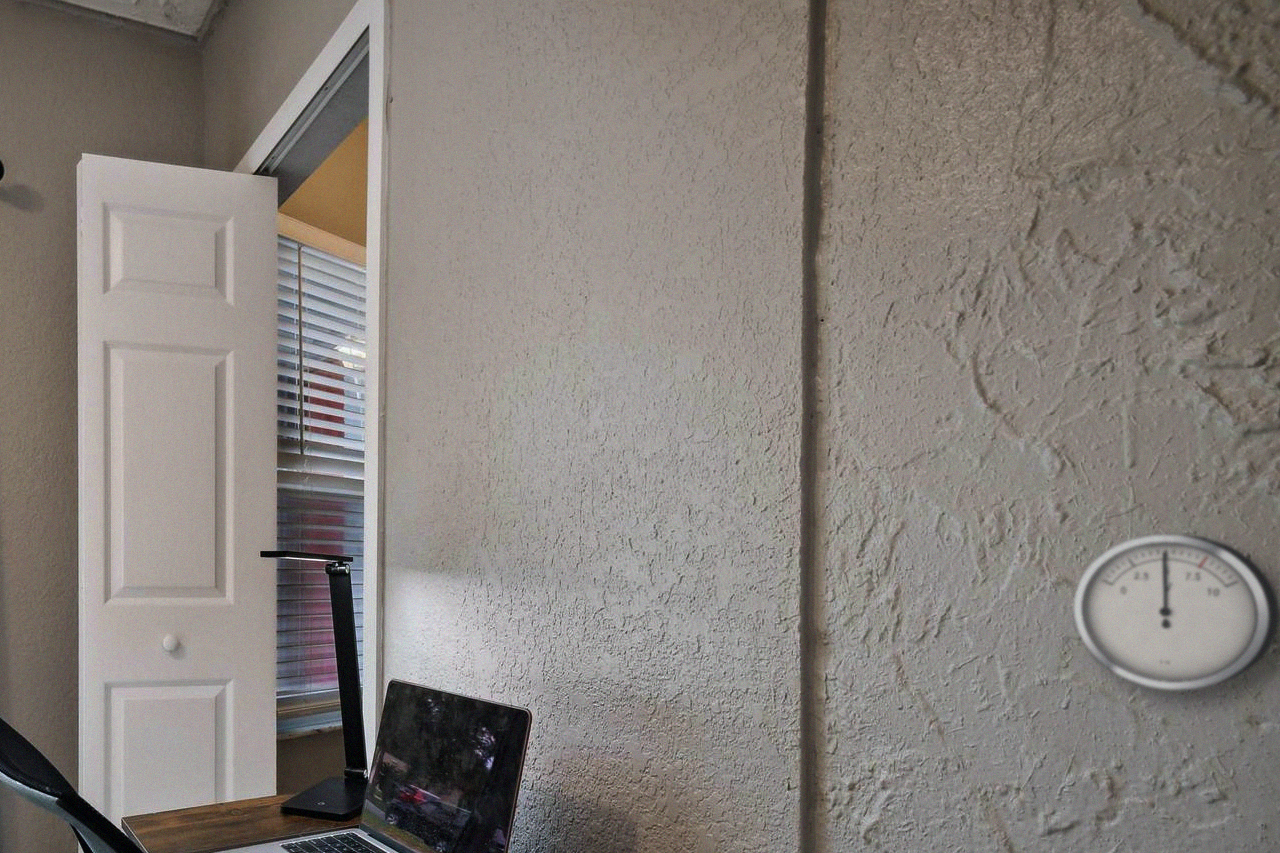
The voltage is 5 V
